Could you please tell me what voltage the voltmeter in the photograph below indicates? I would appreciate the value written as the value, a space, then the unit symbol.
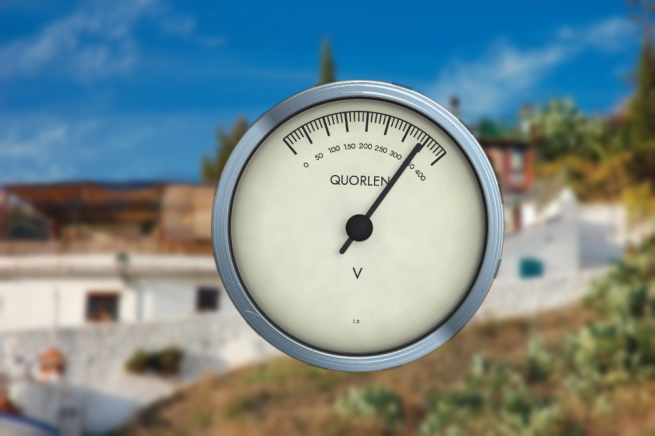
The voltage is 340 V
